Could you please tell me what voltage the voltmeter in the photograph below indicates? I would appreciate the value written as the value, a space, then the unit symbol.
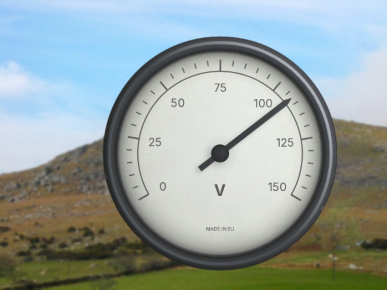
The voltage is 107.5 V
